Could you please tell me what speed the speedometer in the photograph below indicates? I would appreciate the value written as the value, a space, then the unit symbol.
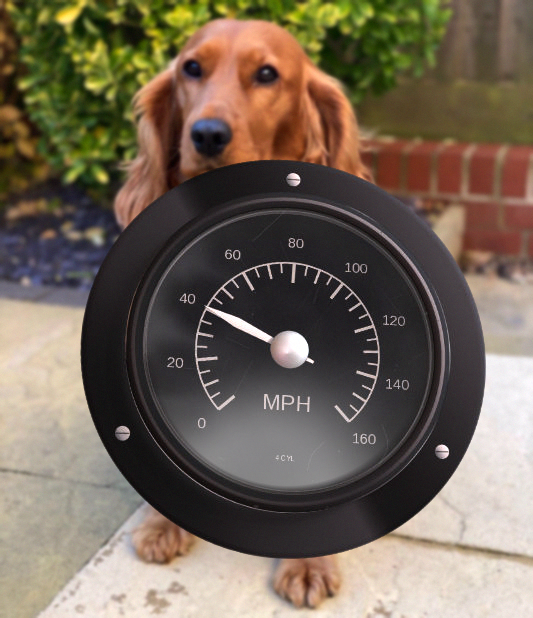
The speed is 40 mph
